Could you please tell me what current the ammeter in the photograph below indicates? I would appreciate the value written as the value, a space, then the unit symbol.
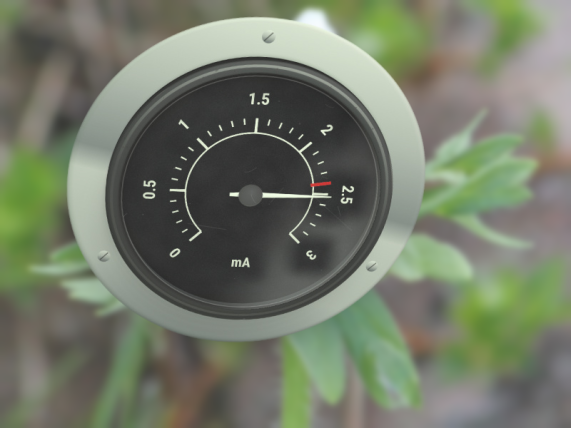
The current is 2.5 mA
